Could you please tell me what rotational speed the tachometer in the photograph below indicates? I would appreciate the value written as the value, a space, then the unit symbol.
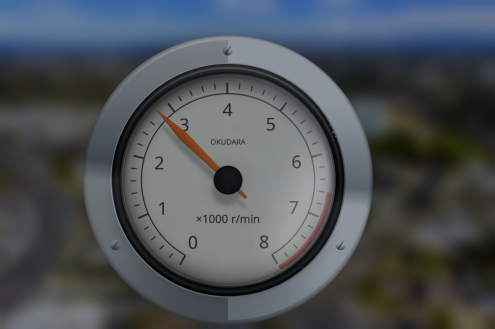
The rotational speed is 2800 rpm
